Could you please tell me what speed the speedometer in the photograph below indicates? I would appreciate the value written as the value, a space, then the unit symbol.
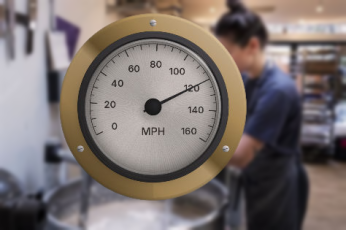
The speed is 120 mph
